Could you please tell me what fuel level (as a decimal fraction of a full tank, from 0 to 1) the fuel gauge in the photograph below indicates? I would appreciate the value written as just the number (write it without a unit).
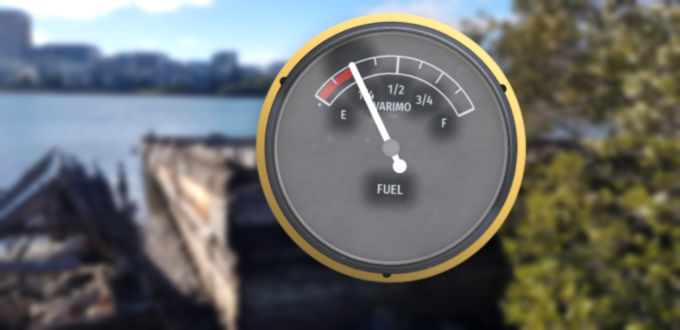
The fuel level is 0.25
